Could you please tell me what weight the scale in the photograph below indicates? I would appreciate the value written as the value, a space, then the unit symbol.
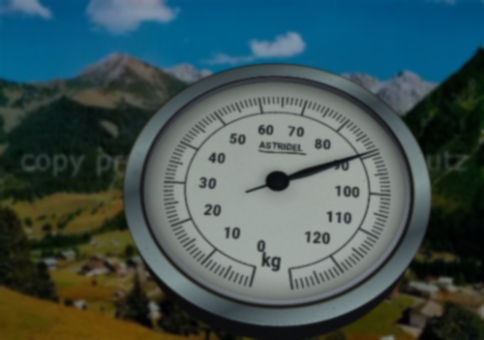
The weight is 90 kg
